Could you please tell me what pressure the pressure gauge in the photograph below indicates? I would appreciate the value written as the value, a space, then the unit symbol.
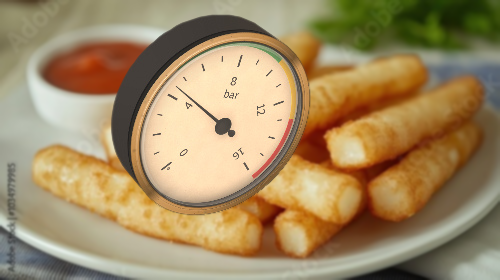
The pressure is 4.5 bar
